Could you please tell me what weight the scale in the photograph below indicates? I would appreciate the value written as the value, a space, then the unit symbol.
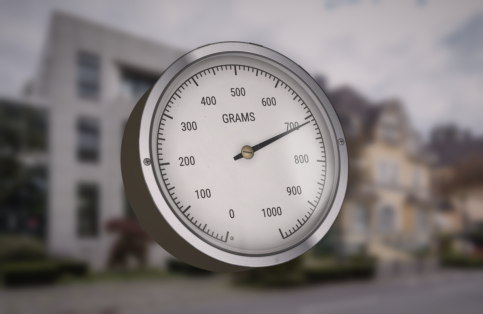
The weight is 710 g
